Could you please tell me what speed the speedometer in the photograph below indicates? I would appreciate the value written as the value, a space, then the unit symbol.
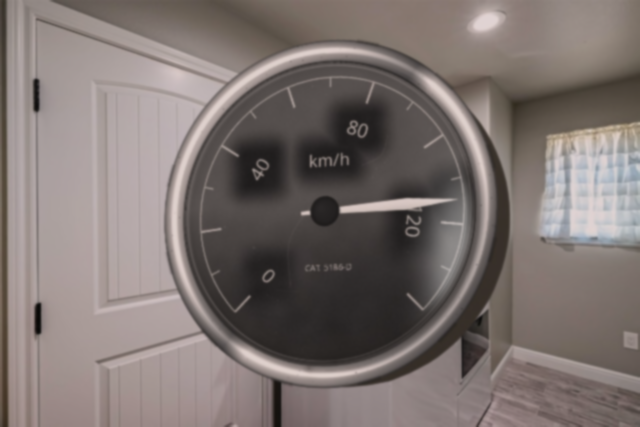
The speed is 115 km/h
